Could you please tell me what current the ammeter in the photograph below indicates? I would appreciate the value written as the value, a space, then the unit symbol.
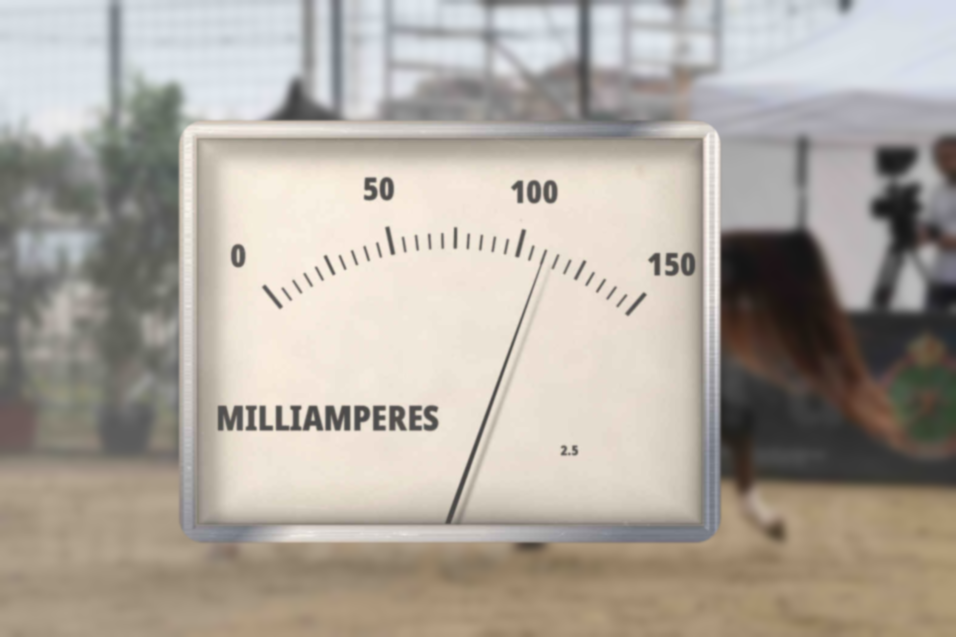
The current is 110 mA
